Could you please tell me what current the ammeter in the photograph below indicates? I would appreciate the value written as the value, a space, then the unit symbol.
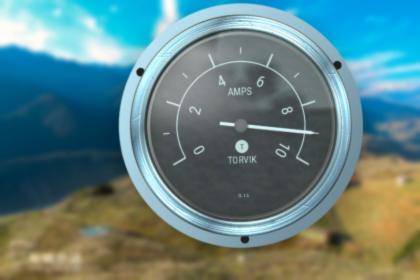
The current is 9 A
